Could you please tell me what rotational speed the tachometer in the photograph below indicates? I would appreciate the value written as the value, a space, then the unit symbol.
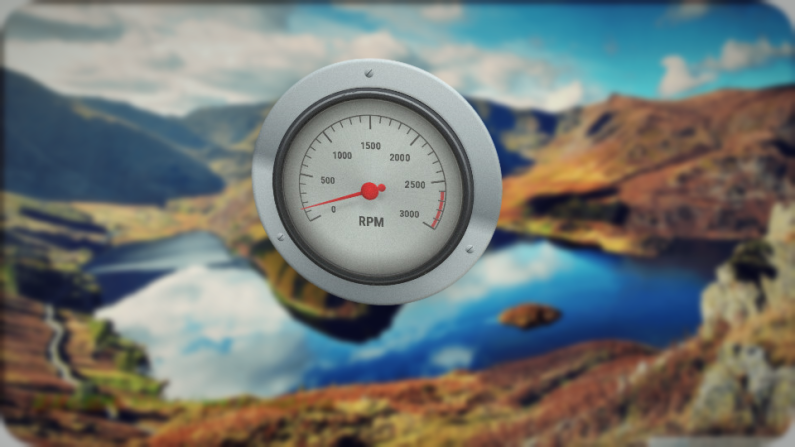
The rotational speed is 150 rpm
